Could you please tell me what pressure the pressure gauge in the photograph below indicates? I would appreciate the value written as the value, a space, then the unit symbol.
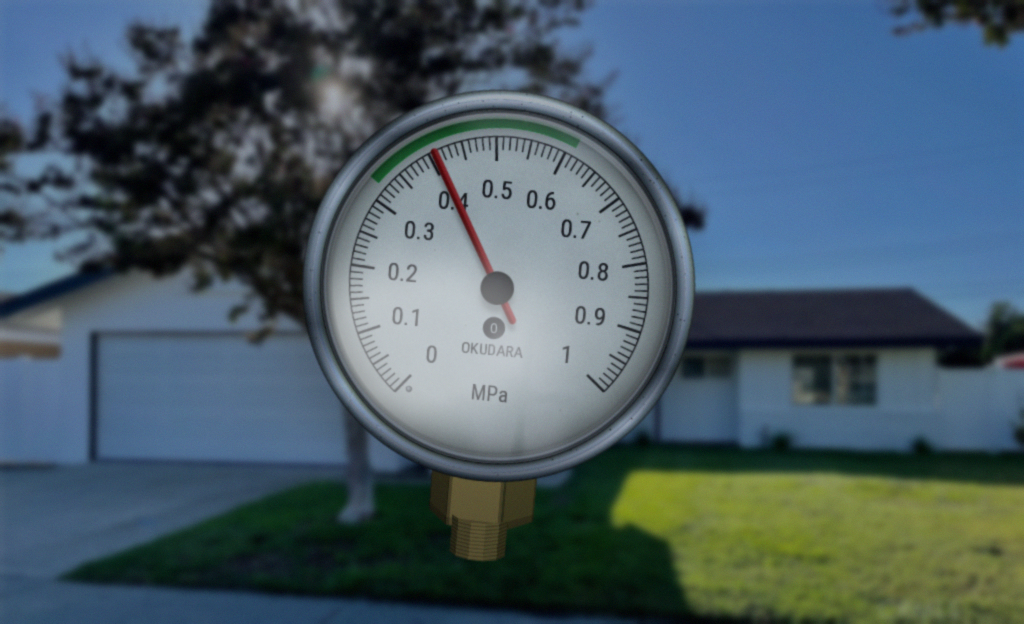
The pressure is 0.41 MPa
